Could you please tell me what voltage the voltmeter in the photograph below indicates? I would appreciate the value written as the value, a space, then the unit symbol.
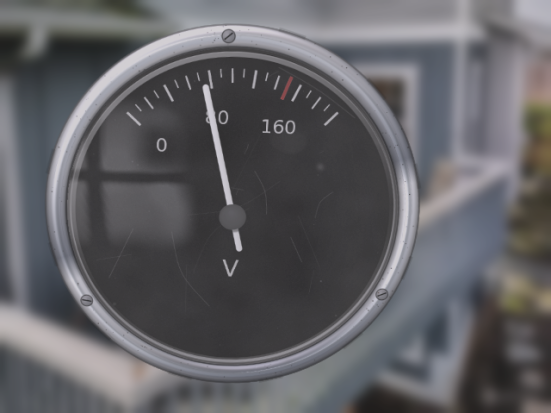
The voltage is 75 V
